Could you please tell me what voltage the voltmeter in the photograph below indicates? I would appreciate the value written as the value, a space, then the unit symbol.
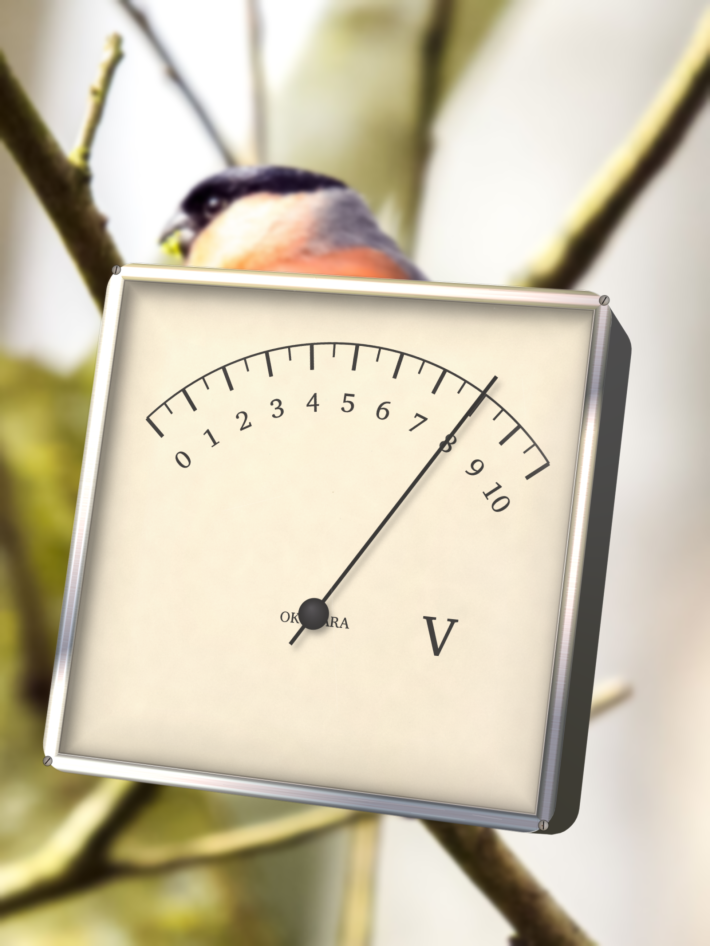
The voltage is 8 V
